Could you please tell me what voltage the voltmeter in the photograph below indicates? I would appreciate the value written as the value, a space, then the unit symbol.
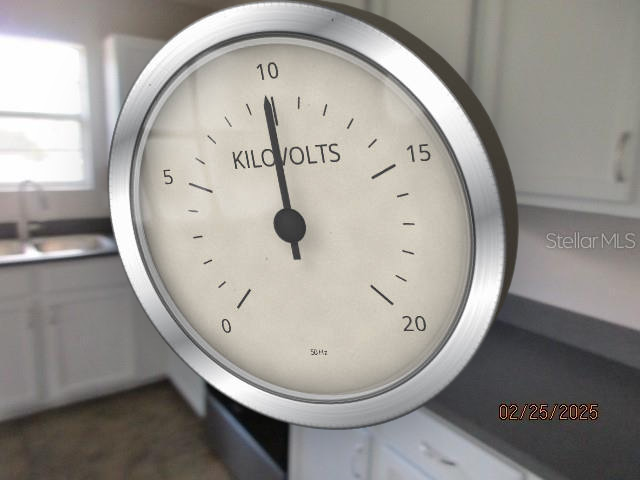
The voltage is 10 kV
